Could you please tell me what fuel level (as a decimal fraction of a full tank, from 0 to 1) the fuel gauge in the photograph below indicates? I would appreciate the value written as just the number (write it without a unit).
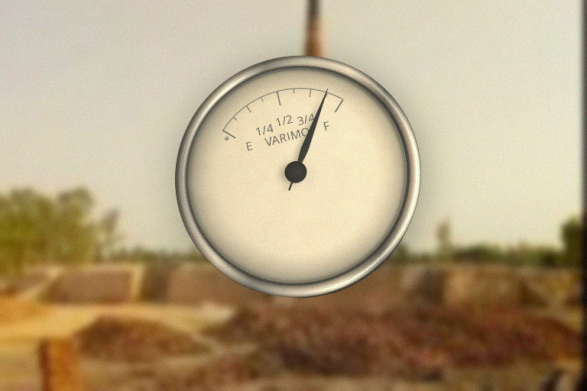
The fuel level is 0.875
